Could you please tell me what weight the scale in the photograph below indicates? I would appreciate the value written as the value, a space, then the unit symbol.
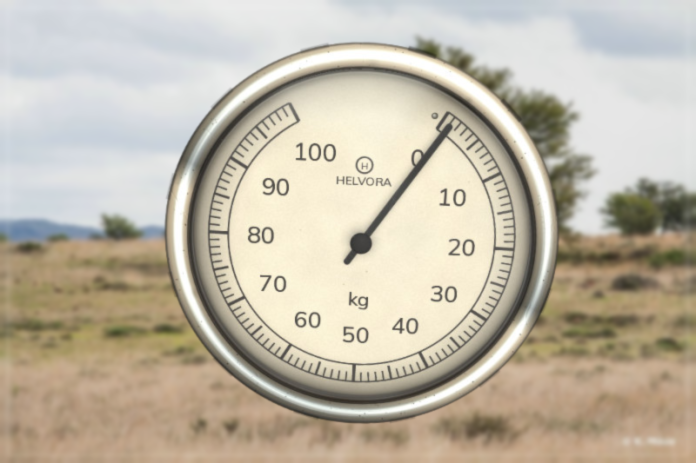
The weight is 1 kg
